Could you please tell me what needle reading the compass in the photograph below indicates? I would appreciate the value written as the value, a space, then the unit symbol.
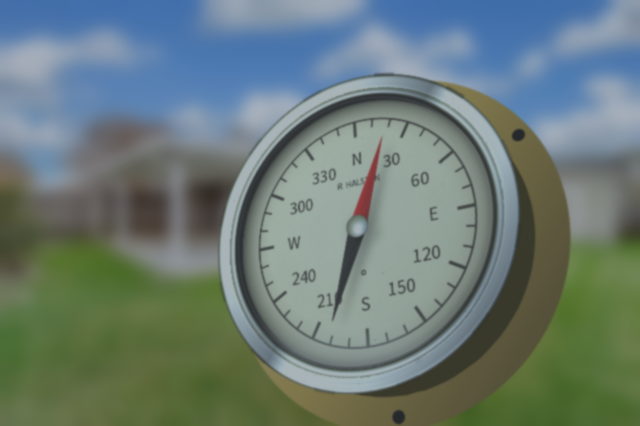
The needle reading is 20 °
